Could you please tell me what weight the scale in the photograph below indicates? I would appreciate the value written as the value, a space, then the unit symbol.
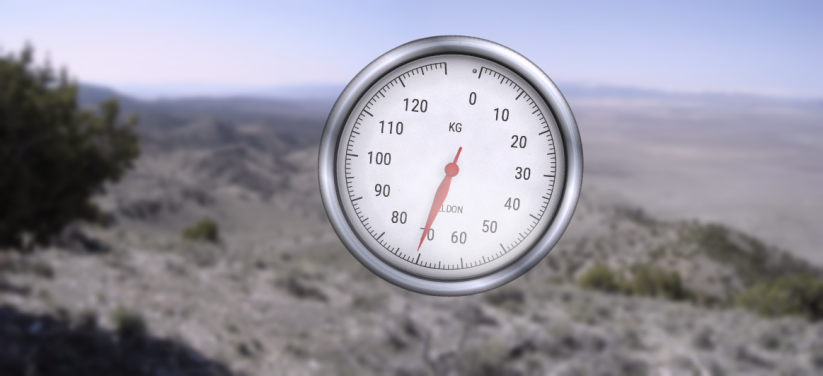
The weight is 71 kg
